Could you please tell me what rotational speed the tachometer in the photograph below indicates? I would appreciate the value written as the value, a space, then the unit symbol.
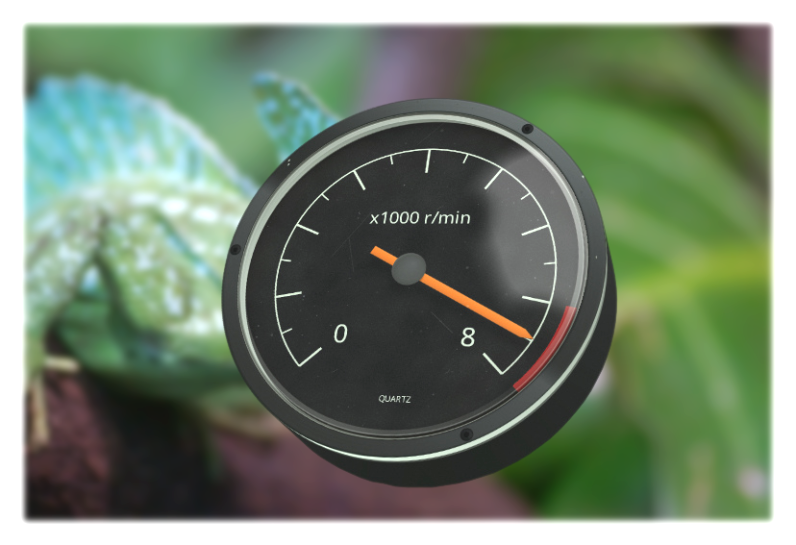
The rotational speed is 7500 rpm
